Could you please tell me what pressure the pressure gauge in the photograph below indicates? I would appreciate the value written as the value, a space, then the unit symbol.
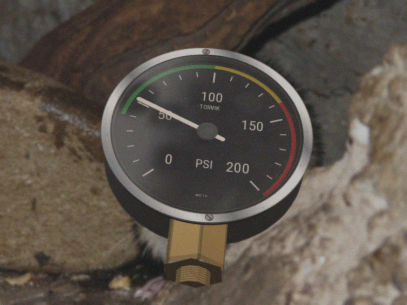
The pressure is 50 psi
